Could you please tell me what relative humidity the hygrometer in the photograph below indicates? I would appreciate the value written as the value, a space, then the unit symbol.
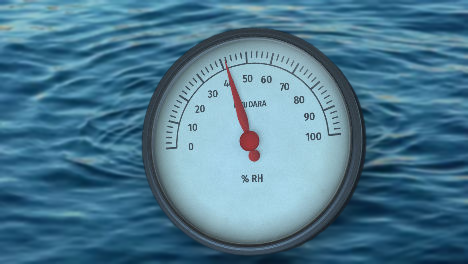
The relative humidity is 42 %
